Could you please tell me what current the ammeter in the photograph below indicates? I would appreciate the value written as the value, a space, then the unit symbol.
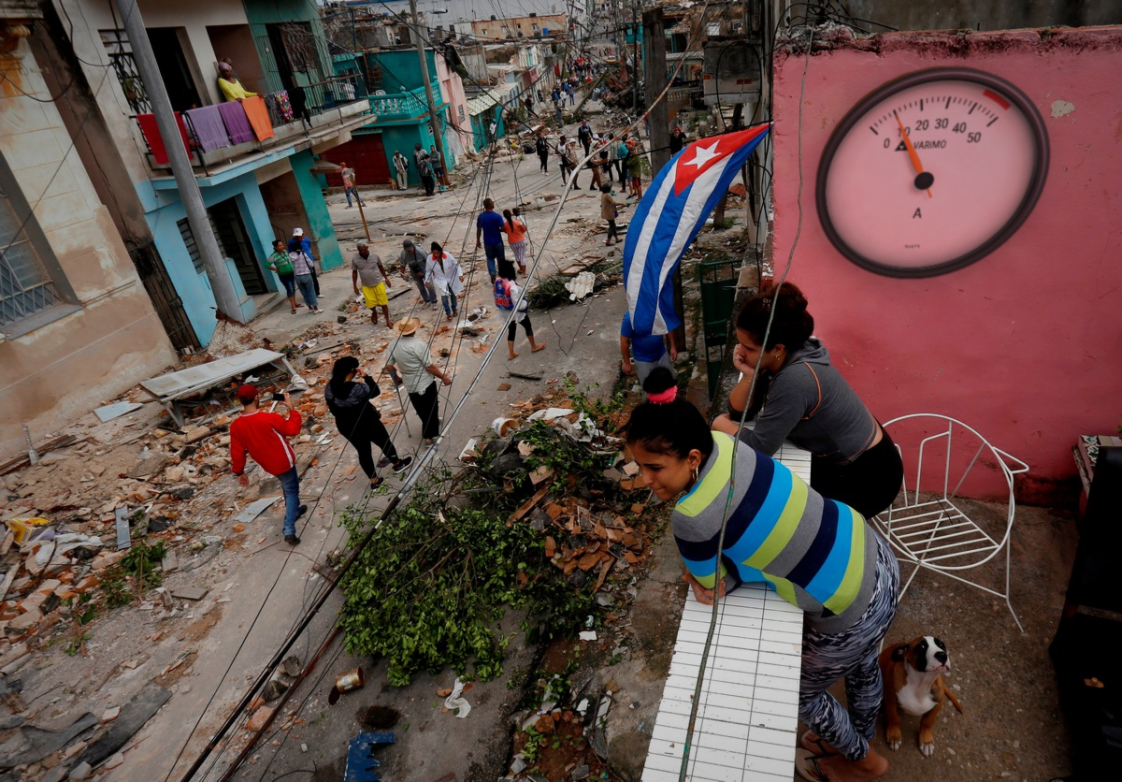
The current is 10 A
